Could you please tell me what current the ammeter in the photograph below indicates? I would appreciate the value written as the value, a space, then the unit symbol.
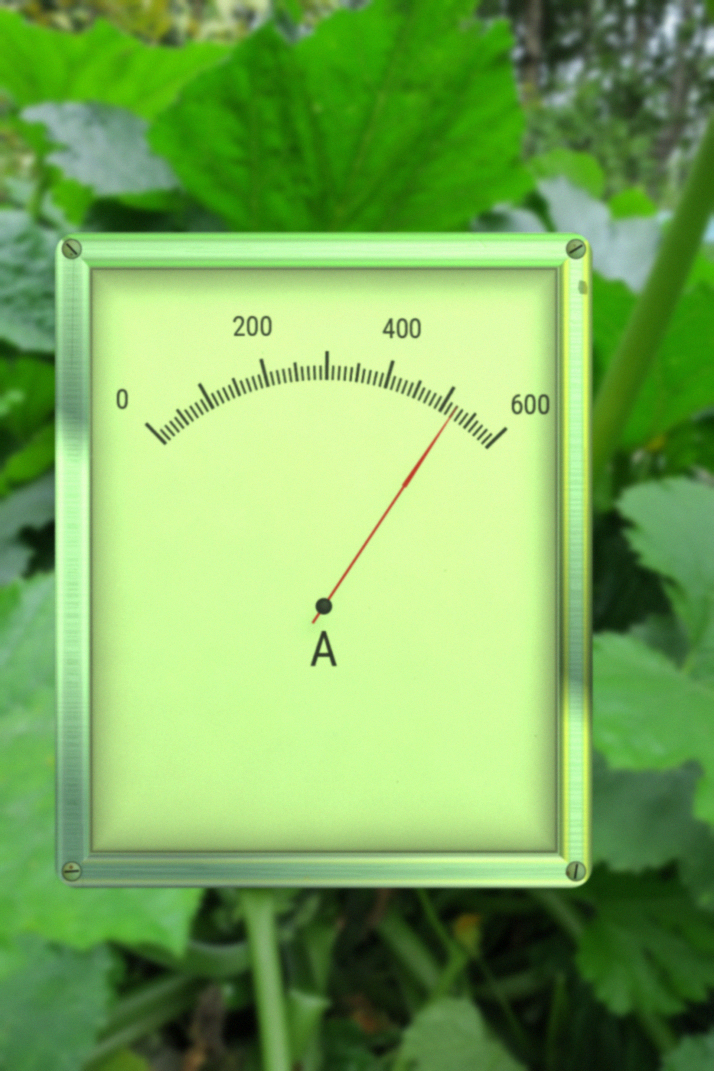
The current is 520 A
